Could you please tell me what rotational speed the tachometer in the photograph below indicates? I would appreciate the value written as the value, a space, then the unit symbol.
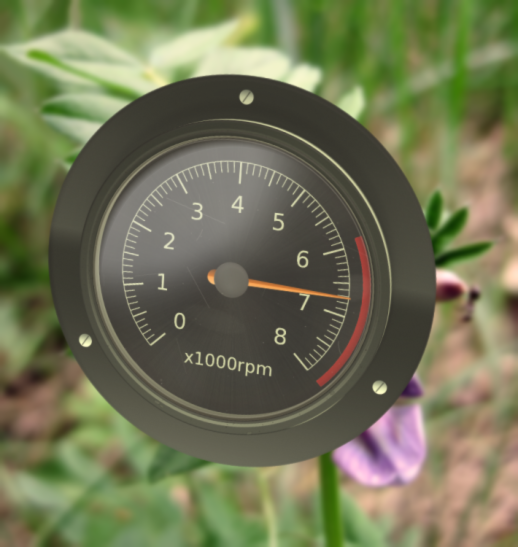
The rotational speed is 6700 rpm
